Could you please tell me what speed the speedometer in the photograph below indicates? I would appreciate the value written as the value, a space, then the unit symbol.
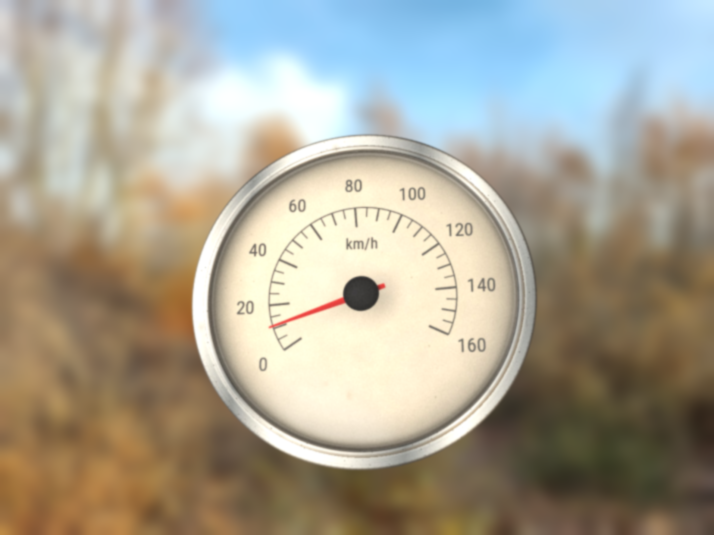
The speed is 10 km/h
